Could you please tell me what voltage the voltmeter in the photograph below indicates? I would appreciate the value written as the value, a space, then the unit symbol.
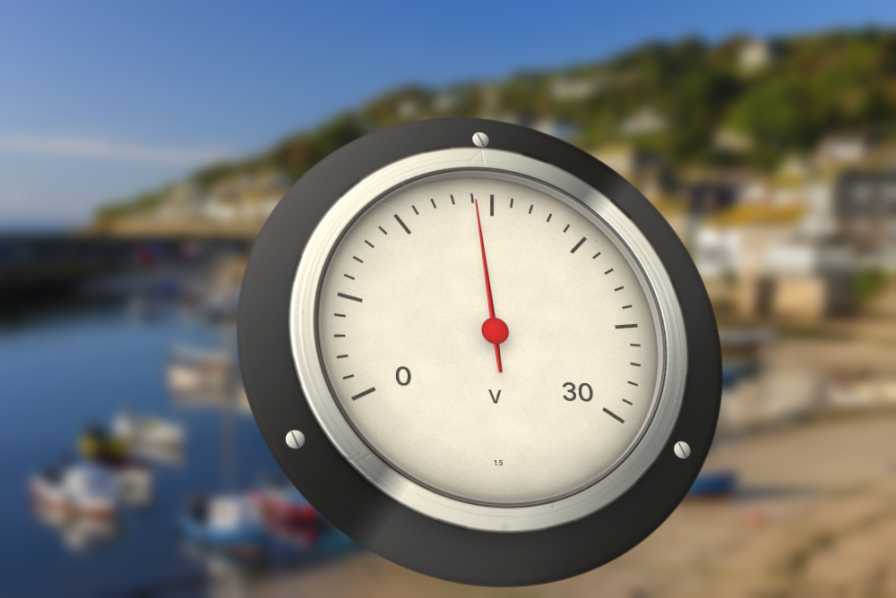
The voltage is 14 V
